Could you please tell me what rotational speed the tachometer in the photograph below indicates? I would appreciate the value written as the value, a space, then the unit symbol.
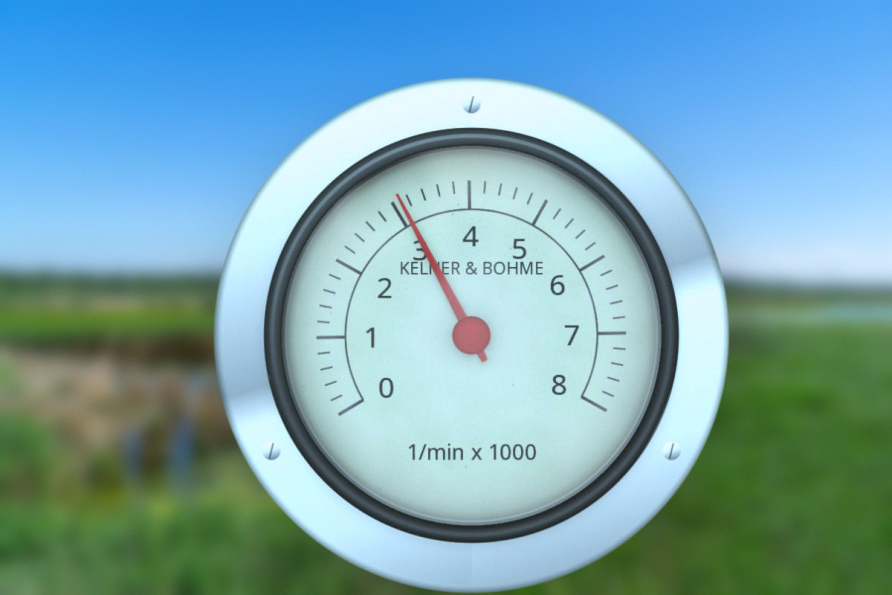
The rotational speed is 3100 rpm
